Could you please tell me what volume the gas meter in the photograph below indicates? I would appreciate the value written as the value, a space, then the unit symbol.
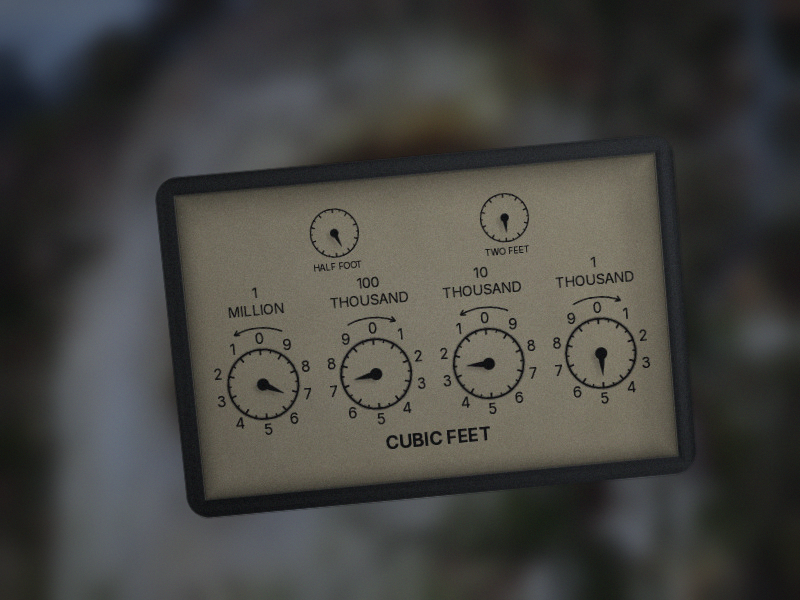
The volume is 672500 ft³
